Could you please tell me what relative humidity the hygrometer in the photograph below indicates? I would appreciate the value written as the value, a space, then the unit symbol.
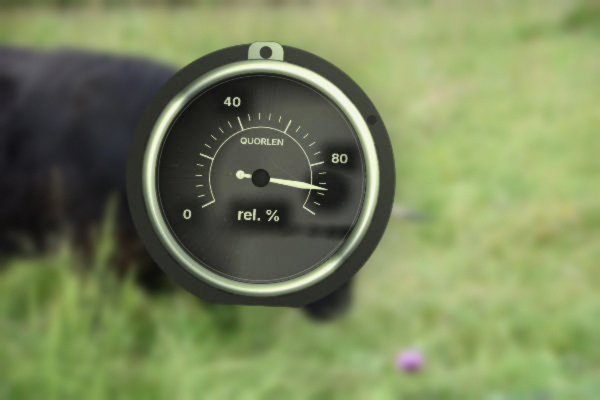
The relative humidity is 90 %
